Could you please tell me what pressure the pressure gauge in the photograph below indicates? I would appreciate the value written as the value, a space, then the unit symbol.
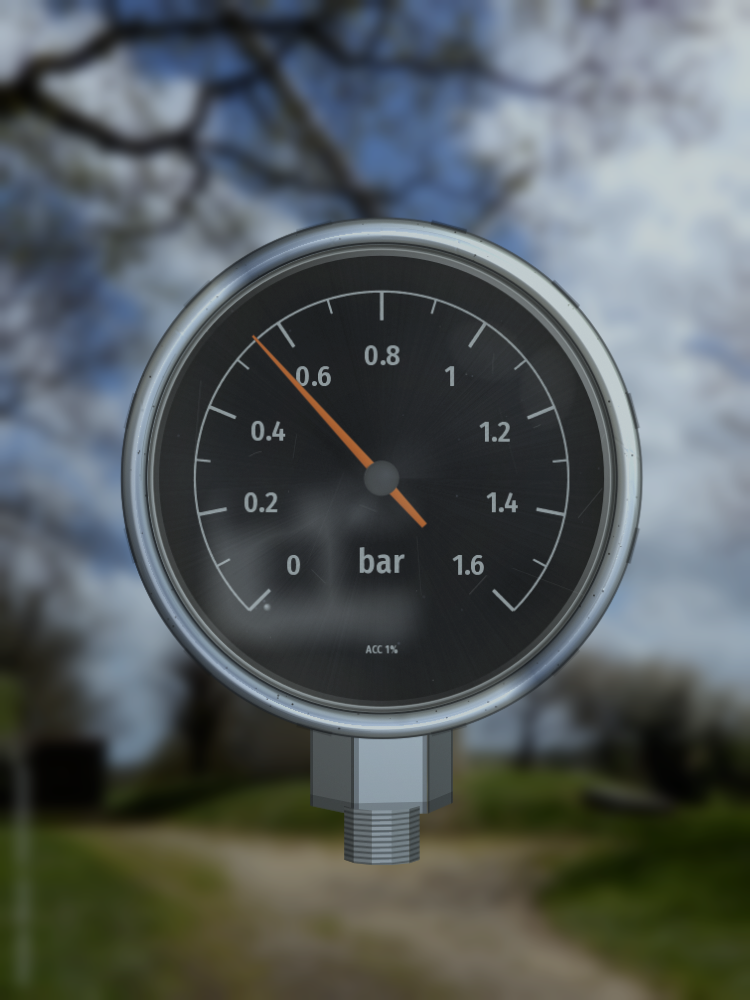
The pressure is 0.55 bar
